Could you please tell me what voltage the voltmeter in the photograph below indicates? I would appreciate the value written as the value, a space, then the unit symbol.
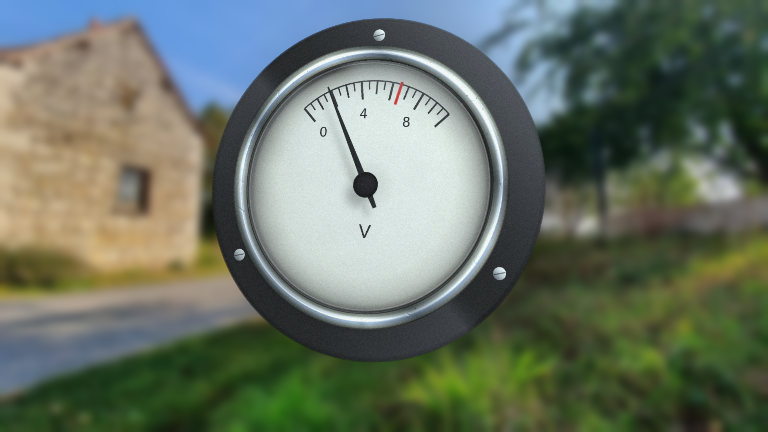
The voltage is 2 V
